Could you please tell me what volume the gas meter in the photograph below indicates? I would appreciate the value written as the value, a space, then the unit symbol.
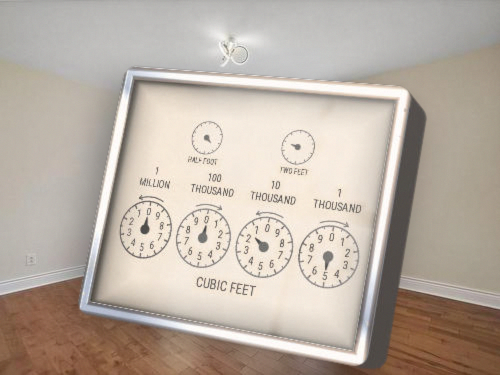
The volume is 1500 ft³
